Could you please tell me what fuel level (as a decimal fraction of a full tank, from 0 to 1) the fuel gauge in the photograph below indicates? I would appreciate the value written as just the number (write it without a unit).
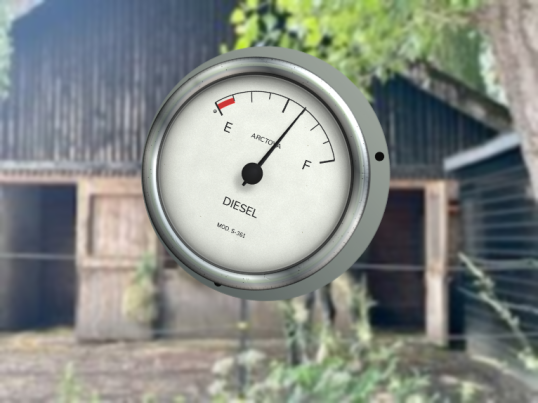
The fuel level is 0.625
